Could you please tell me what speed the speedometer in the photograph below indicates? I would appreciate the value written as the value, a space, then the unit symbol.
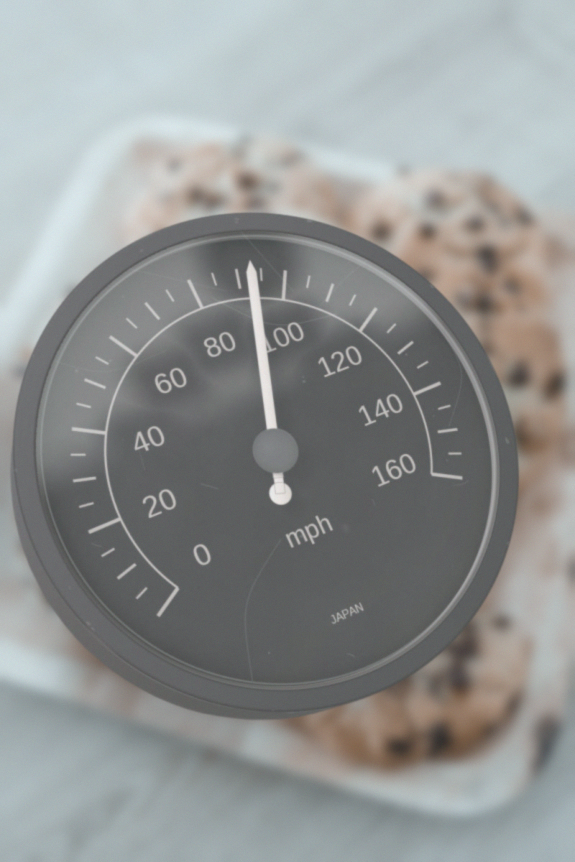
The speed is 92.5 mph
